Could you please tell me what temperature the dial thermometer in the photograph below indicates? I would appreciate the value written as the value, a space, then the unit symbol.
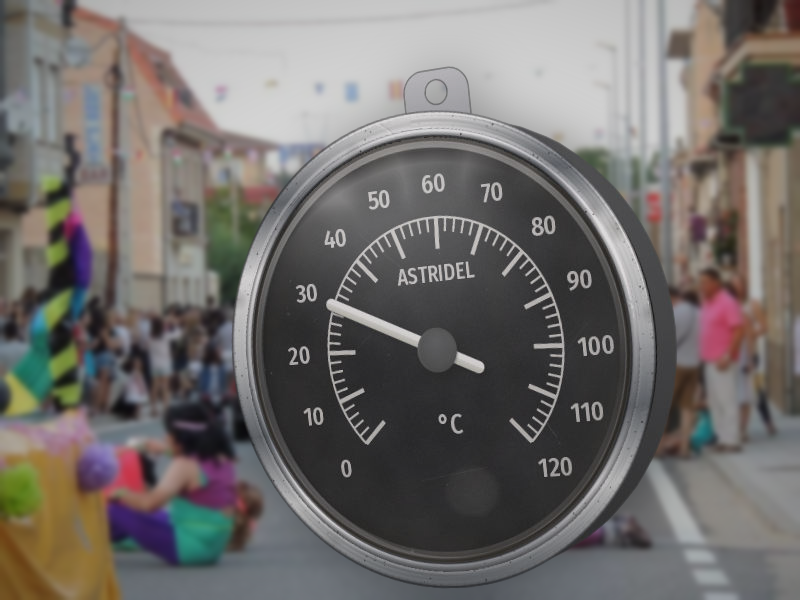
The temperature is 30 °C
